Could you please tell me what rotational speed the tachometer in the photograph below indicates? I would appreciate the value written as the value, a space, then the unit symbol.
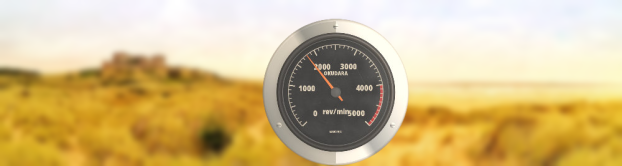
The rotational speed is 1800 rpm
